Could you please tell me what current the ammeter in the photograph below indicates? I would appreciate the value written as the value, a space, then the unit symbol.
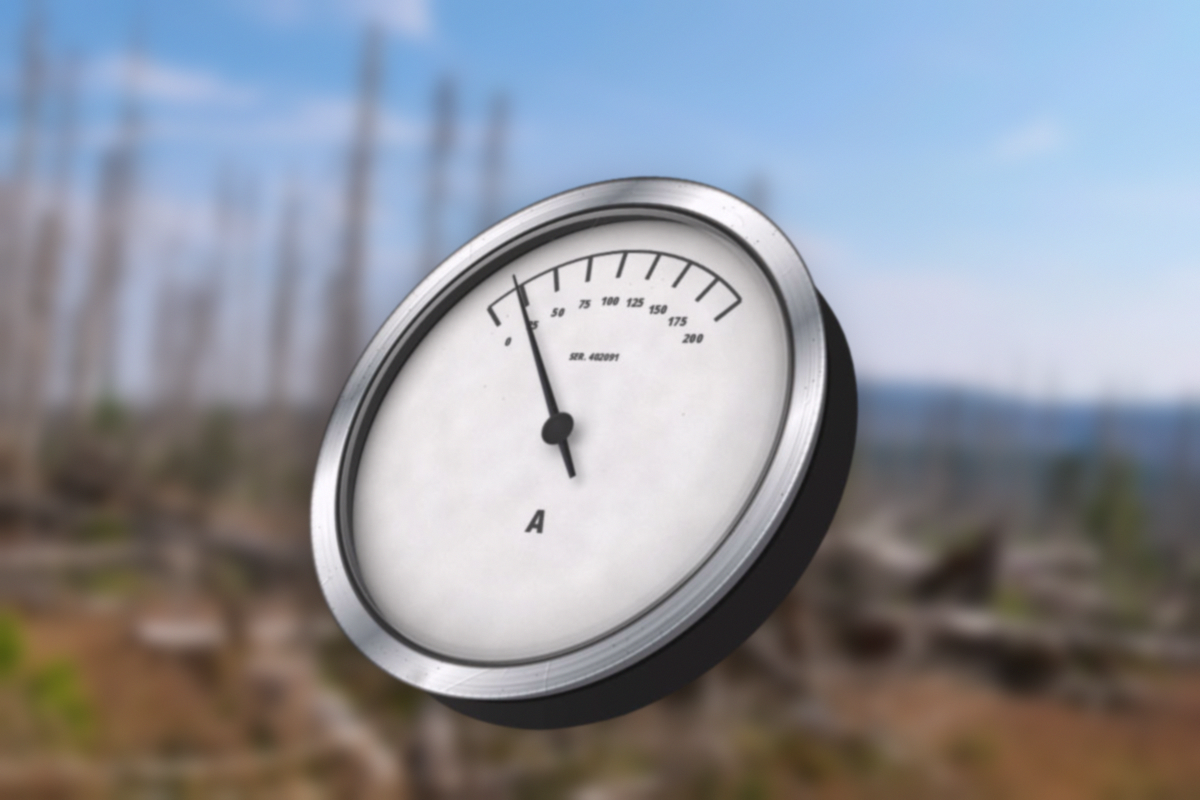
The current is 25 A
